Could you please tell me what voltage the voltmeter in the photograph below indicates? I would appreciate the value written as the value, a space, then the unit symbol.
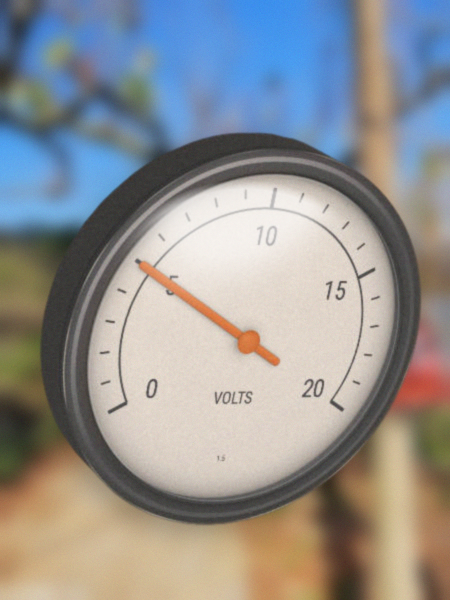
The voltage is 5 V
